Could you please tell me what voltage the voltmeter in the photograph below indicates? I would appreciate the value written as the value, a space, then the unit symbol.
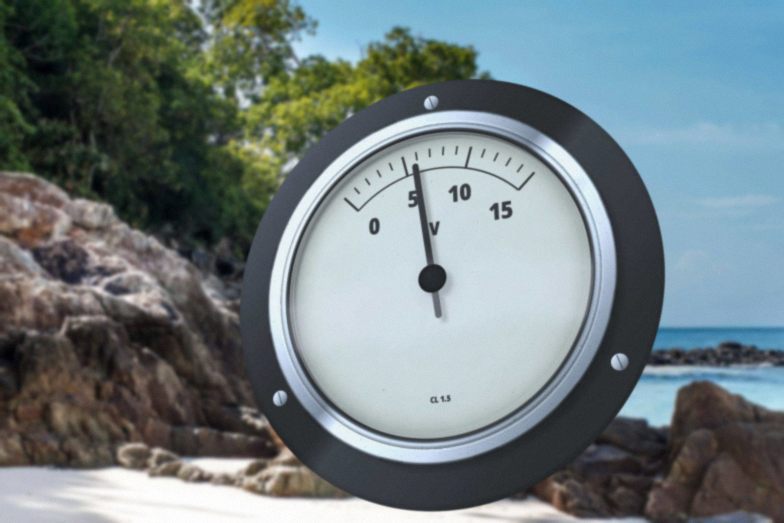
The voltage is 6 V
